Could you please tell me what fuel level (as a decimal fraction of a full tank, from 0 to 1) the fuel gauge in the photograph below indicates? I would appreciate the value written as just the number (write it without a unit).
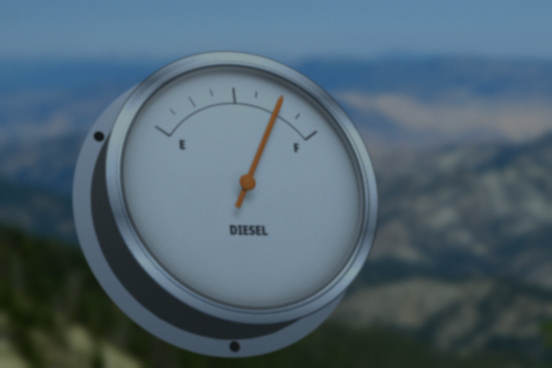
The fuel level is 0.75
